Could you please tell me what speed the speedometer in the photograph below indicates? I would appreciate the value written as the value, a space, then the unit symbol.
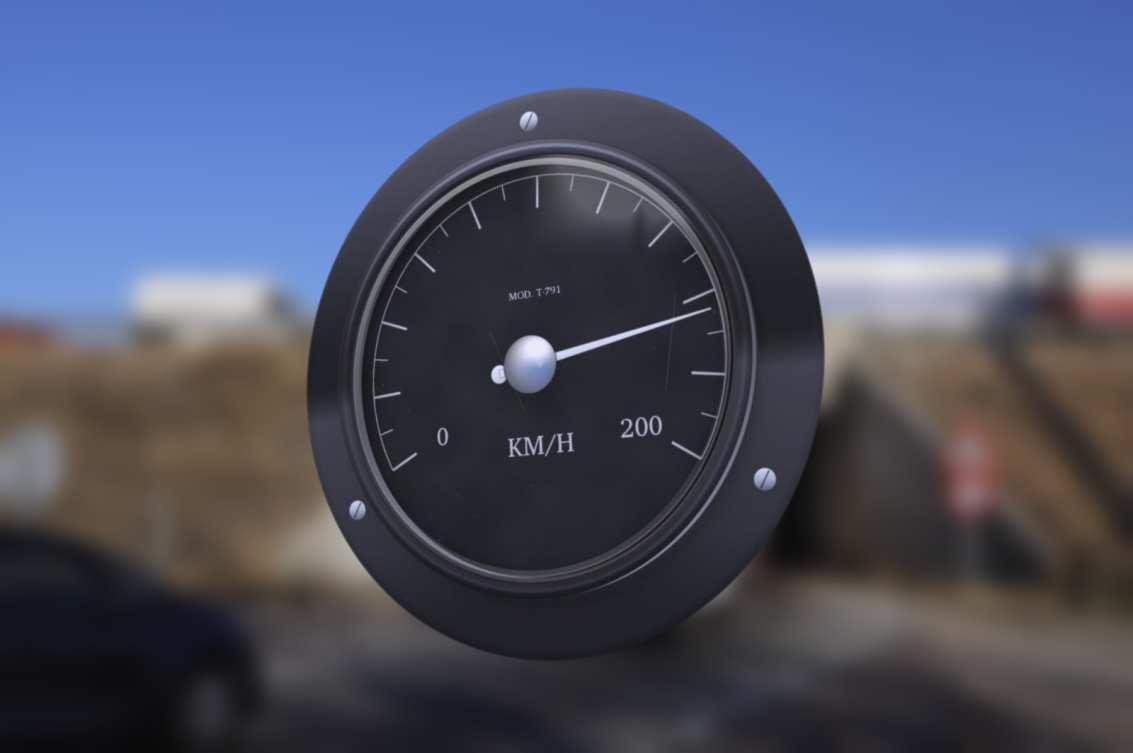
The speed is 165 km/h
